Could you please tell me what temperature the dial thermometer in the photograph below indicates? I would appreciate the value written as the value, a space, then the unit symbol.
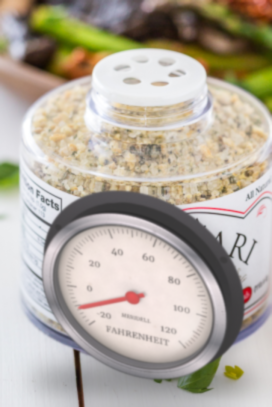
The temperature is -10 °F
